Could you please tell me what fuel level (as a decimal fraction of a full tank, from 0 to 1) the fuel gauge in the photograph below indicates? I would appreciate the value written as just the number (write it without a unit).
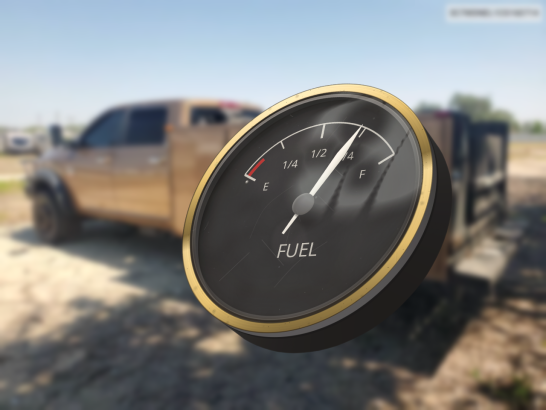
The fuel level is 0.75
